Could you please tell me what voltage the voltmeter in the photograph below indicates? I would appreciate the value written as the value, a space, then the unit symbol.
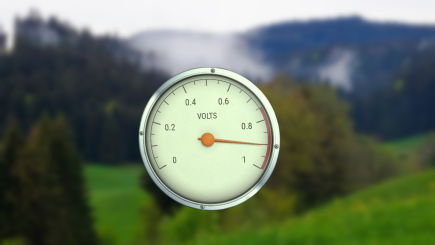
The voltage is 0.9 V
